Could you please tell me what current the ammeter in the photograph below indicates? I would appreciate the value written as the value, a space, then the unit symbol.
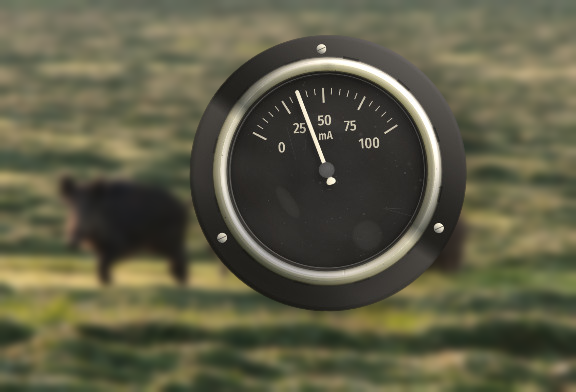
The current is 35 mA
